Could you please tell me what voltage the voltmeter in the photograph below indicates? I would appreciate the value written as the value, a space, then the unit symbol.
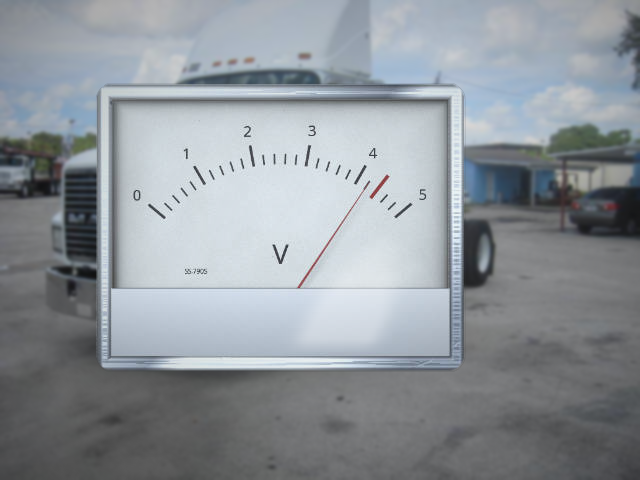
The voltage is 4.2 V
